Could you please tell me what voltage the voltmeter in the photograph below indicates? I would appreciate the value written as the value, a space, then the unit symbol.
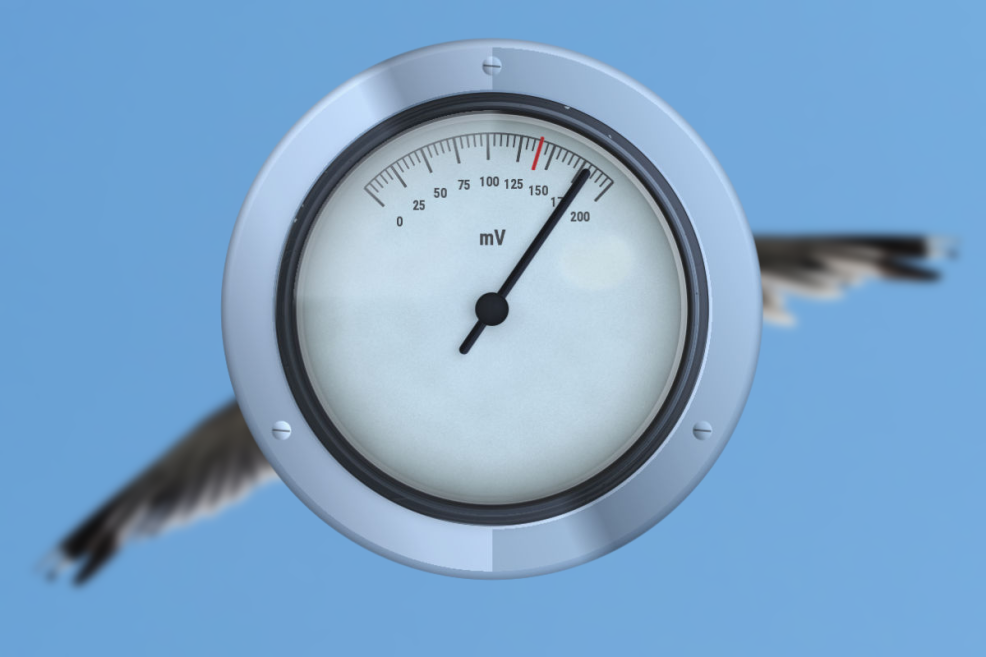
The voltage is 180 mV
